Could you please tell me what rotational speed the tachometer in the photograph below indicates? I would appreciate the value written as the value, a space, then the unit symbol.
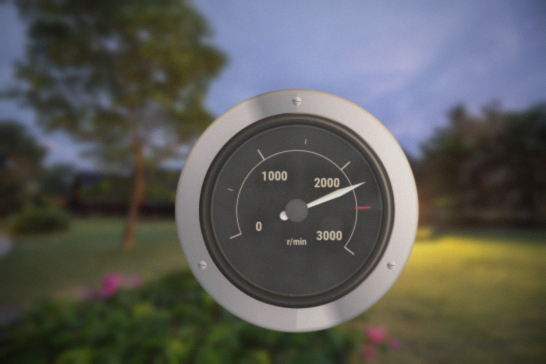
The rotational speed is 2250 rpm
